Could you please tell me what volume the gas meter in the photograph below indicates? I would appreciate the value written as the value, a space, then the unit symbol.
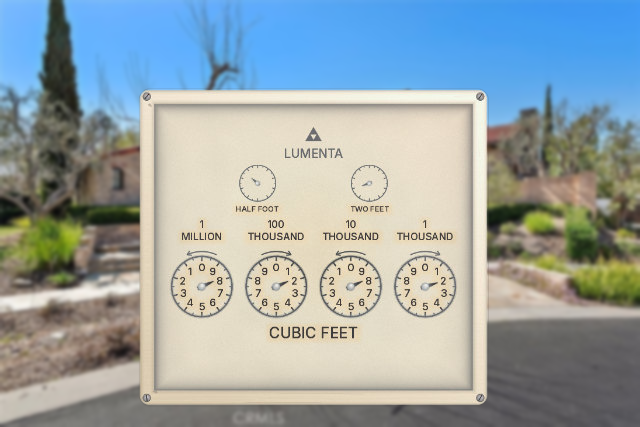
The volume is 818200 ft³
